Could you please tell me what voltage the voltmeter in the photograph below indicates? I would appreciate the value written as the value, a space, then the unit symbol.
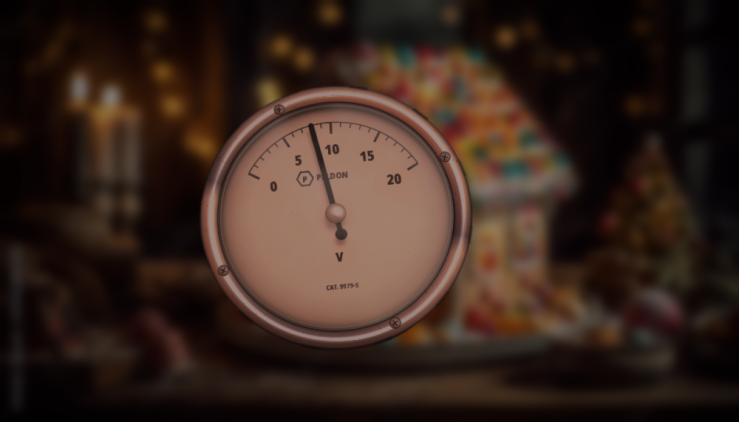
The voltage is 8 V
